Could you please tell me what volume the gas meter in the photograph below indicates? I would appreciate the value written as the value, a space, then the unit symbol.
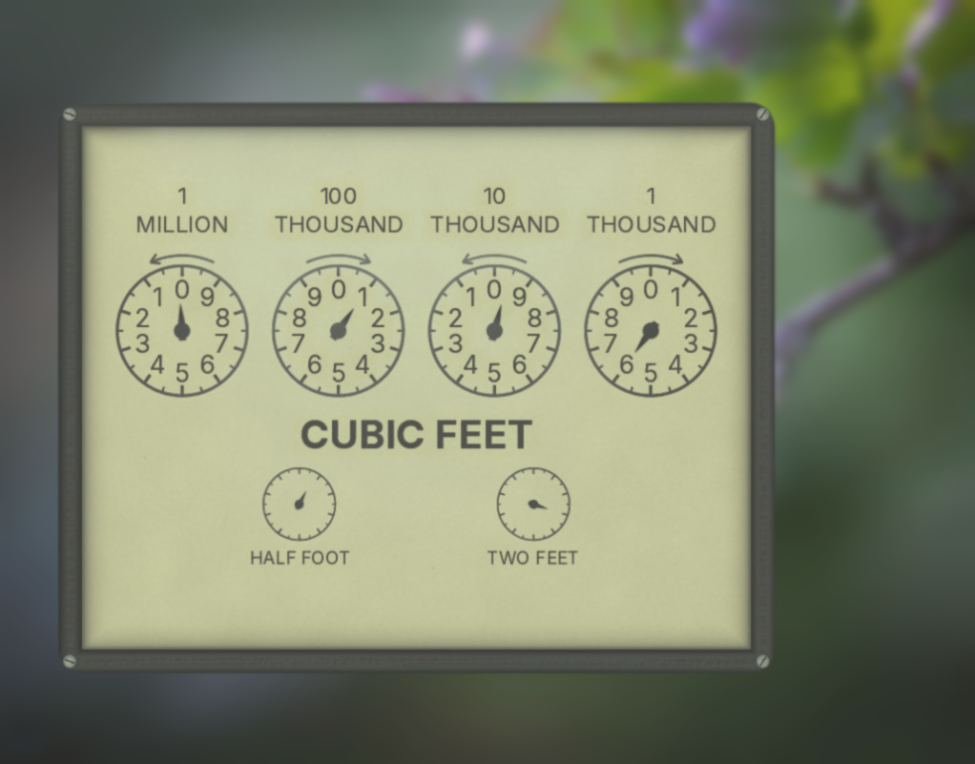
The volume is 9600 ft³
